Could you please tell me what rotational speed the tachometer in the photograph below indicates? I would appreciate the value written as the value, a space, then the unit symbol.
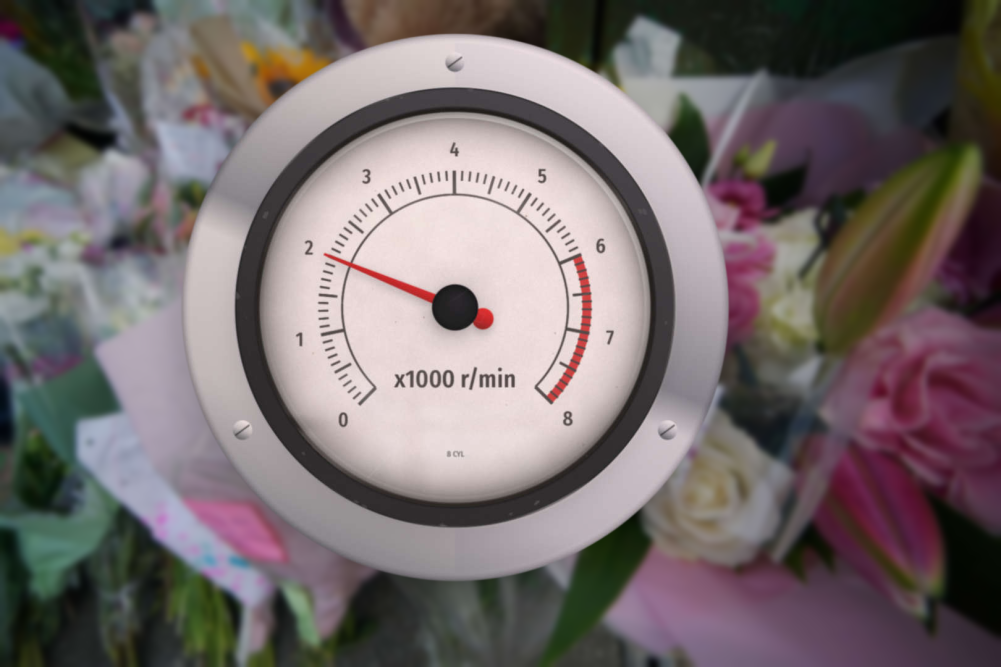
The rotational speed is 2000 rpm
